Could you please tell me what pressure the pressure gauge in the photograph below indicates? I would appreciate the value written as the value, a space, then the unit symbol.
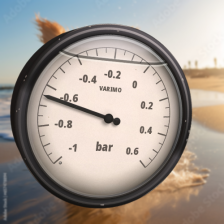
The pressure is -0.65 bar
